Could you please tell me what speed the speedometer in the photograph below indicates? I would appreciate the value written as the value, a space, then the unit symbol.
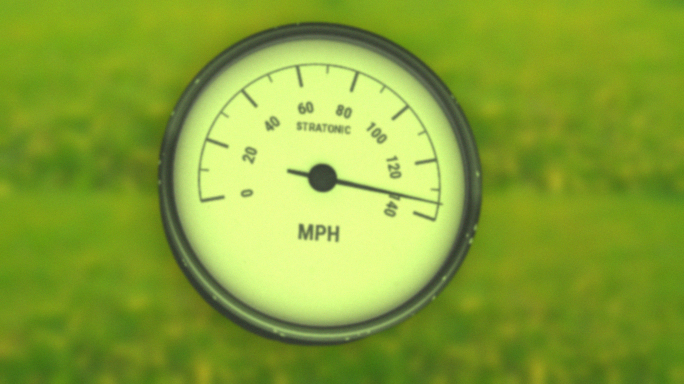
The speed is 135 mph
